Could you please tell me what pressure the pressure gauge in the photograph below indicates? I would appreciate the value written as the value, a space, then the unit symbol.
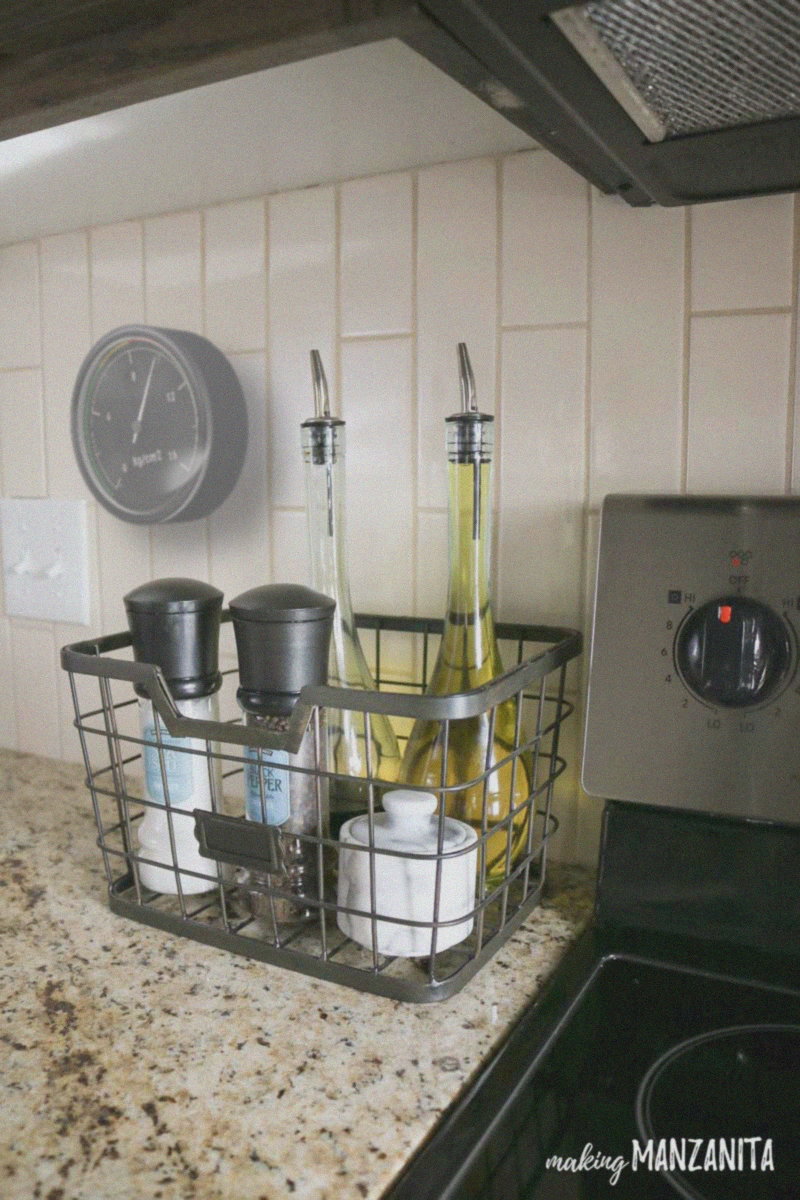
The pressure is 10 kg/cm²
